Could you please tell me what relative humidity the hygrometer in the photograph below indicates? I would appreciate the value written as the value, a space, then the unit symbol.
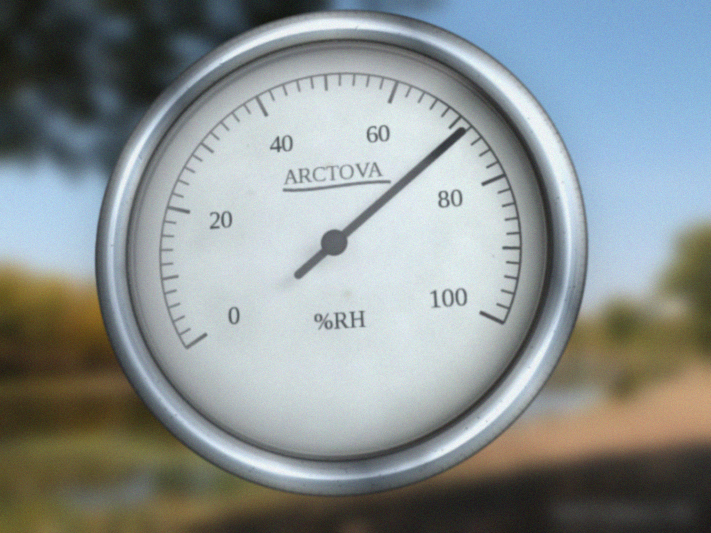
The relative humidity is 72 %
